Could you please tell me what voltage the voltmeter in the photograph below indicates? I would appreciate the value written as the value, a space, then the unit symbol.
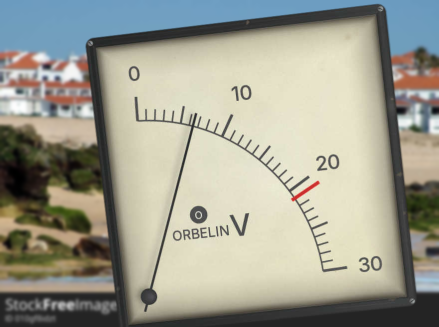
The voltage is 6.5 V
